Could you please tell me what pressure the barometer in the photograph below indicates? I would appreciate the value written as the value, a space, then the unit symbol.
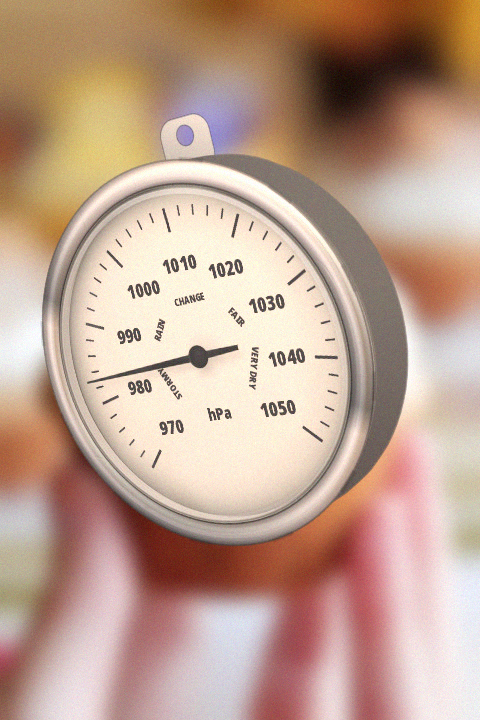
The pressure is 983 hPa
